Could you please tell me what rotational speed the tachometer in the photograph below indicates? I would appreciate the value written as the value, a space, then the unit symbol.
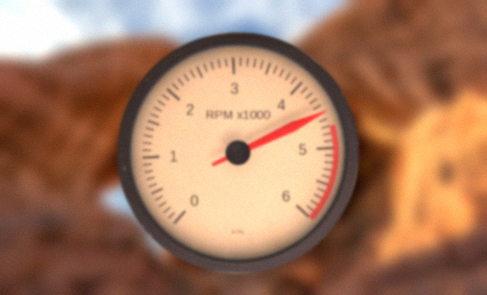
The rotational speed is 4500 rpm
